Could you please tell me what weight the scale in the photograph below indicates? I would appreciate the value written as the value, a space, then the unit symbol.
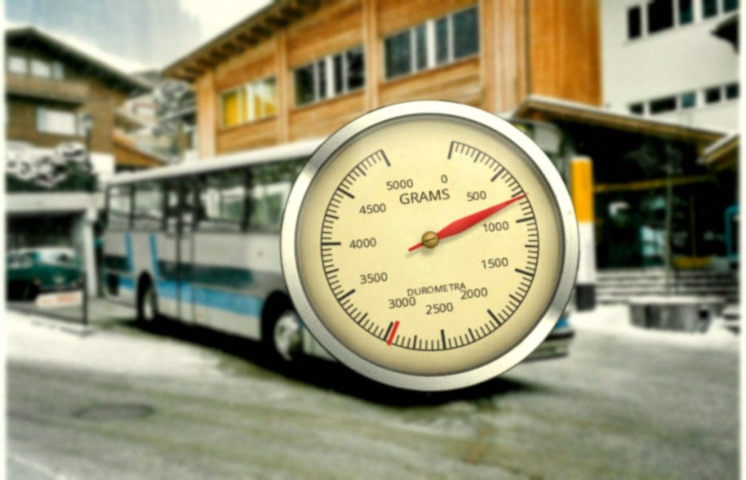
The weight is 800 g
